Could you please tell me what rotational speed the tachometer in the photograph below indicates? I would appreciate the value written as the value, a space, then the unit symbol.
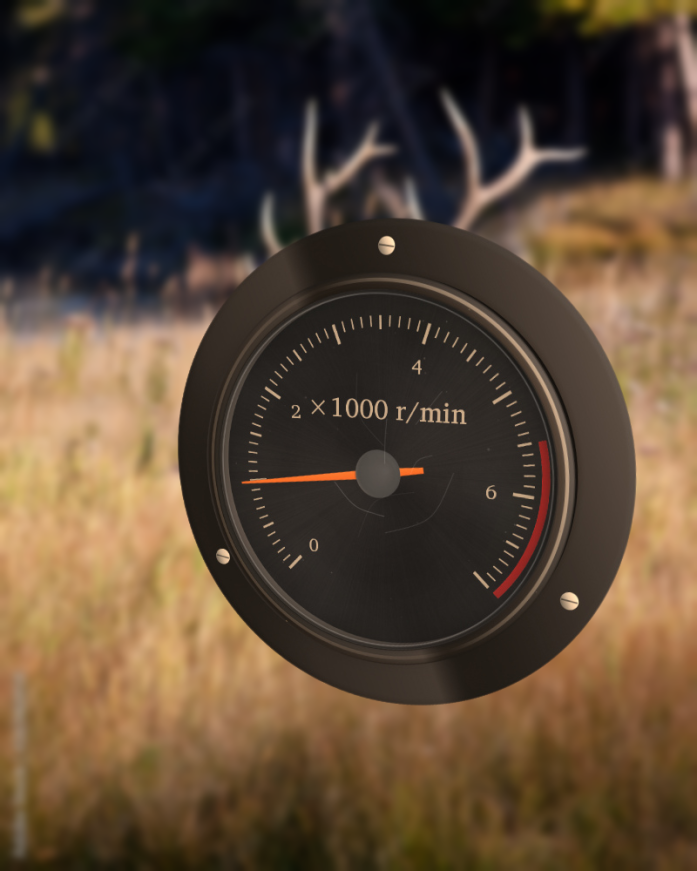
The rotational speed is 1000 rpm
